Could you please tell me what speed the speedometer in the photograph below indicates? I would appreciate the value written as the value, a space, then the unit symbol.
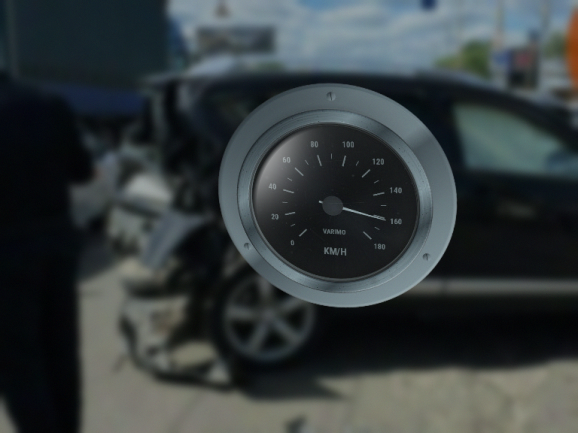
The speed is 160 km/h
